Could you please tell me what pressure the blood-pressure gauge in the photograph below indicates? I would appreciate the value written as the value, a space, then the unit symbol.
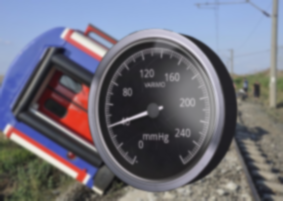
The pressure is 40 mmHg
